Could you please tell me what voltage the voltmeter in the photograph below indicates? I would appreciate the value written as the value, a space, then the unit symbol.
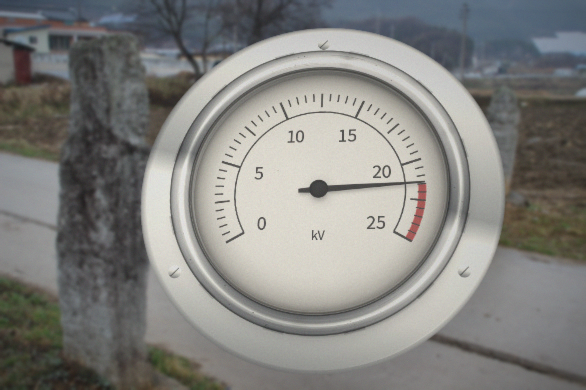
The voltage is 21.5 kV
